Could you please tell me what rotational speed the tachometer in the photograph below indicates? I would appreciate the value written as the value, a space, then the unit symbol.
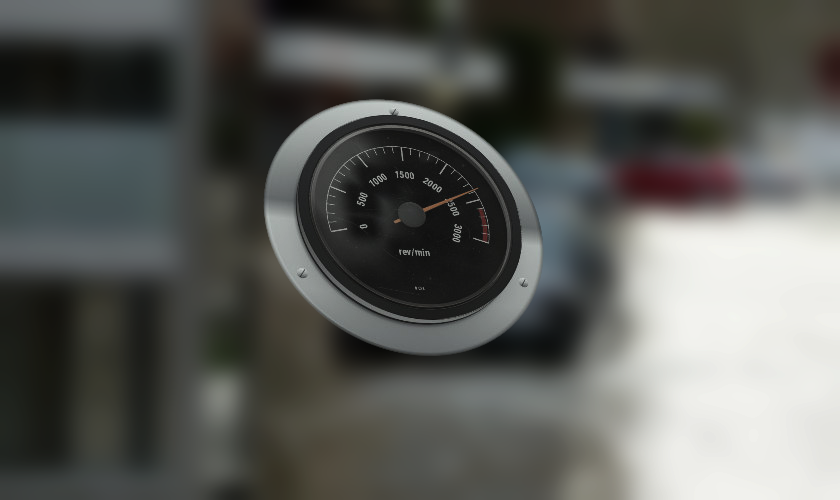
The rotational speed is 2400 rpm
